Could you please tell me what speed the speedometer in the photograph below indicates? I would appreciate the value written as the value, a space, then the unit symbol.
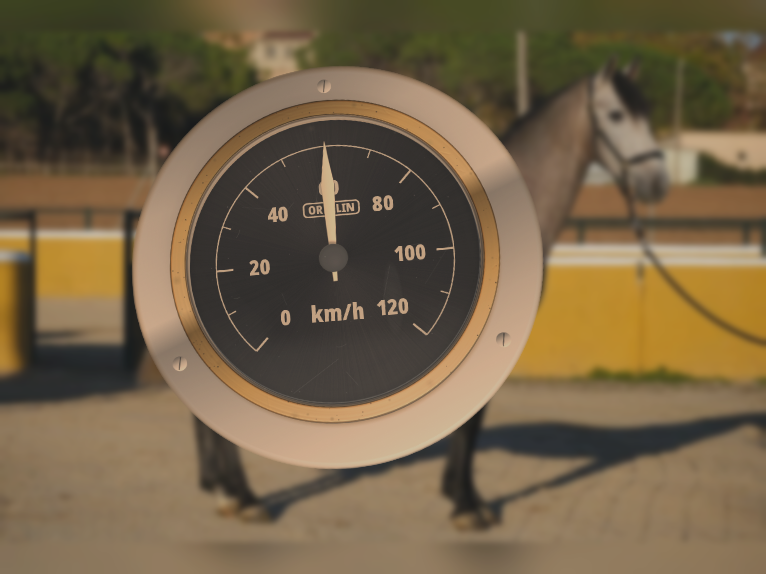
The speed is 60 km/h
